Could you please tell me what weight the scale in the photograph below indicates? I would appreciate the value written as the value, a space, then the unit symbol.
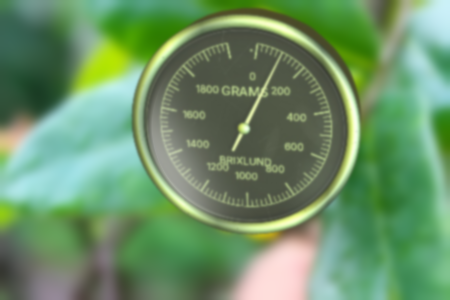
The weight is 100 g
